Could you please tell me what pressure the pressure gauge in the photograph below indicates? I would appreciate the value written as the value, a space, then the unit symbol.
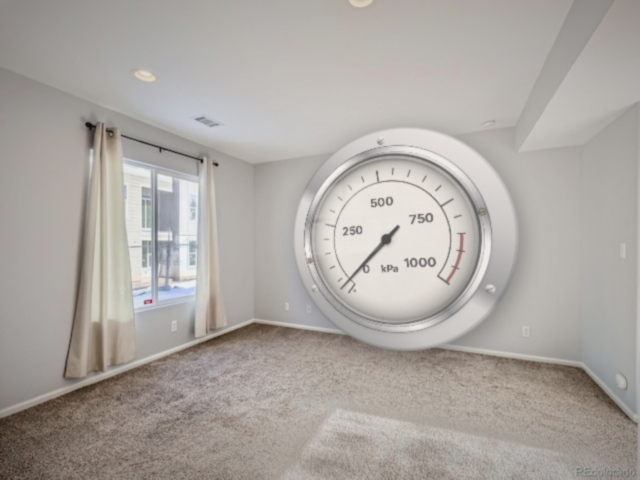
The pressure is 25 kPa
